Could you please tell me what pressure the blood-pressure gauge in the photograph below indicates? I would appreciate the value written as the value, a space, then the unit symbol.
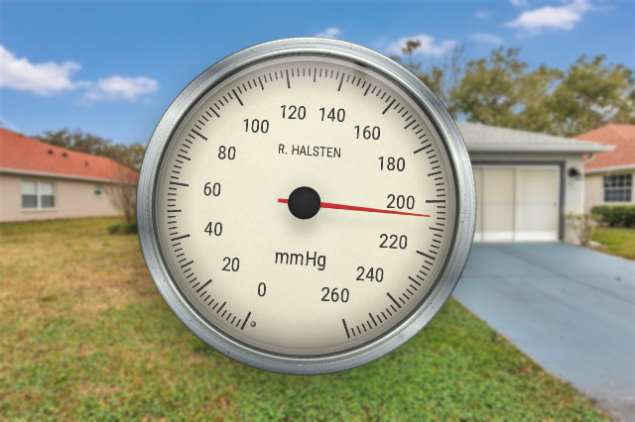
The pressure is 206 mmHg
